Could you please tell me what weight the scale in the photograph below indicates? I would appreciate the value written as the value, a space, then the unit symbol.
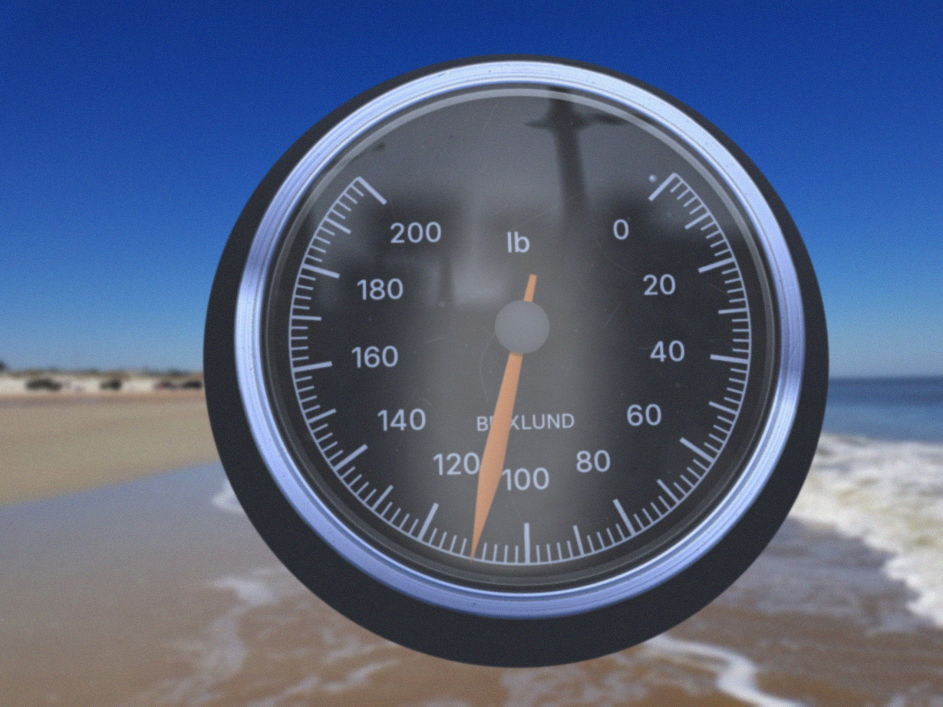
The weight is 110 lb
